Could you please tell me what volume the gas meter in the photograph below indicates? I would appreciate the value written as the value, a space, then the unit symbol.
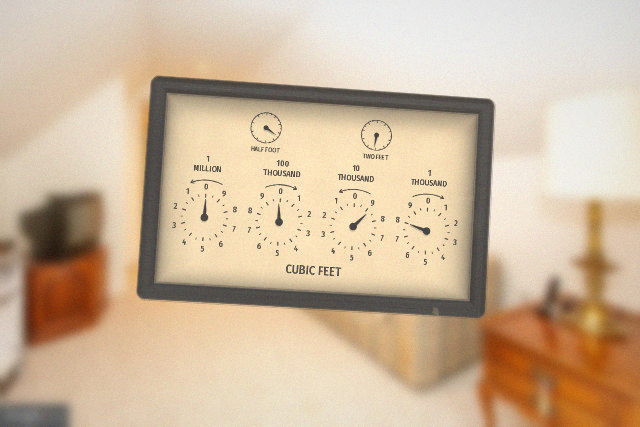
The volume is 998800 ft³
